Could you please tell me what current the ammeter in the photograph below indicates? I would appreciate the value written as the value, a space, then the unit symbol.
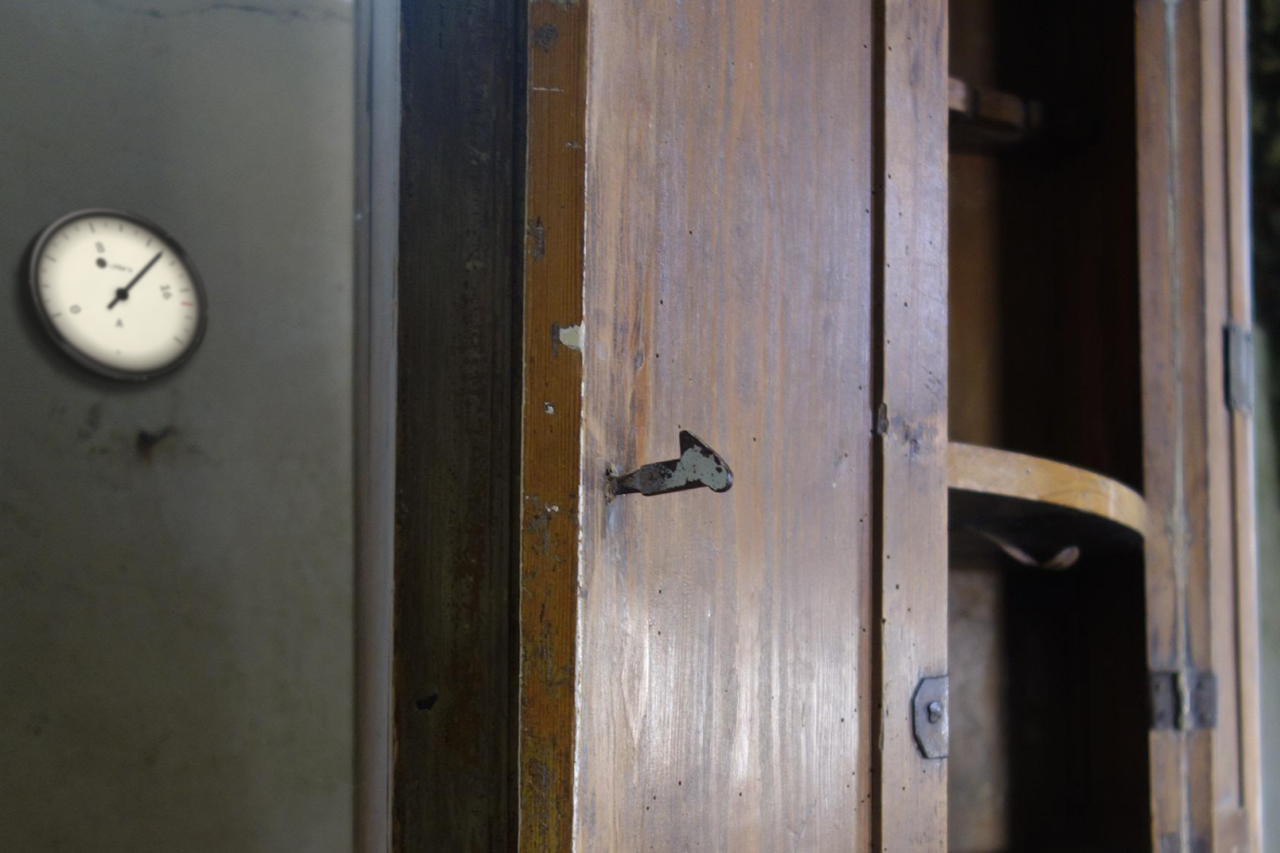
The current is 13 A
